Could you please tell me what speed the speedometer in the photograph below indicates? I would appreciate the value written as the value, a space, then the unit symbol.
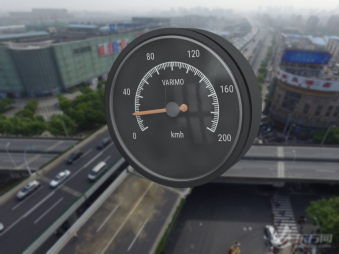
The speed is 20 km/h
